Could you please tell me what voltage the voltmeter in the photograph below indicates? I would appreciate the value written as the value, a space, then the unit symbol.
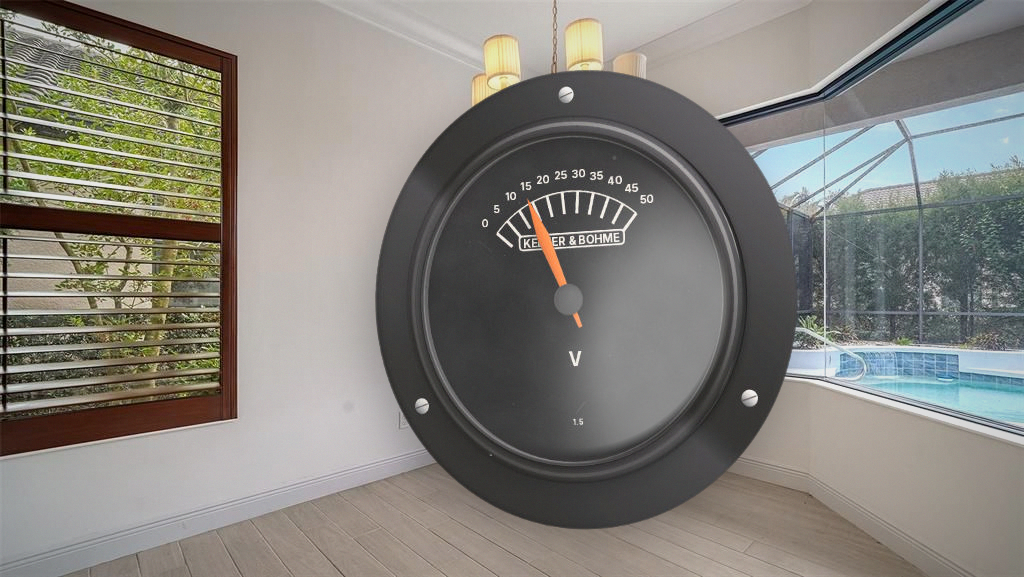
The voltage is 15 V
